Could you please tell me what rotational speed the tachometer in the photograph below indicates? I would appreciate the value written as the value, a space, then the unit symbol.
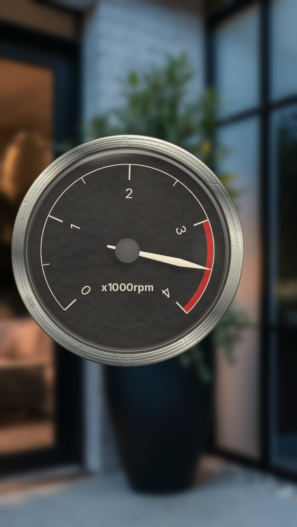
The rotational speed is 3500 rpm
